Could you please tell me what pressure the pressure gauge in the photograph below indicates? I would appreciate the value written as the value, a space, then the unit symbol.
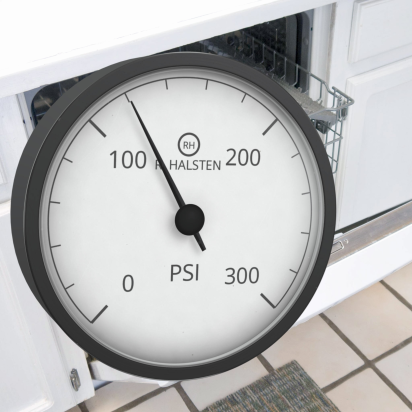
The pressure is 120 psi
